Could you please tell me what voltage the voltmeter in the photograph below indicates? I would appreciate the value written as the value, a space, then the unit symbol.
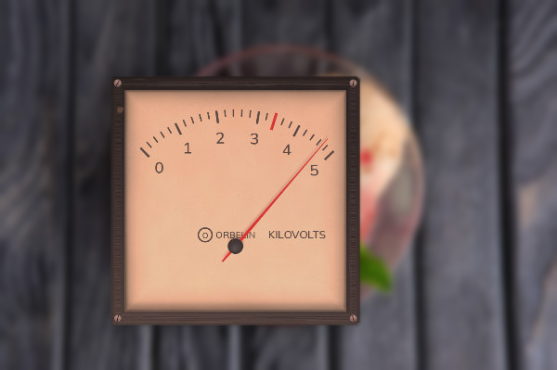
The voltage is 4.7 kV
